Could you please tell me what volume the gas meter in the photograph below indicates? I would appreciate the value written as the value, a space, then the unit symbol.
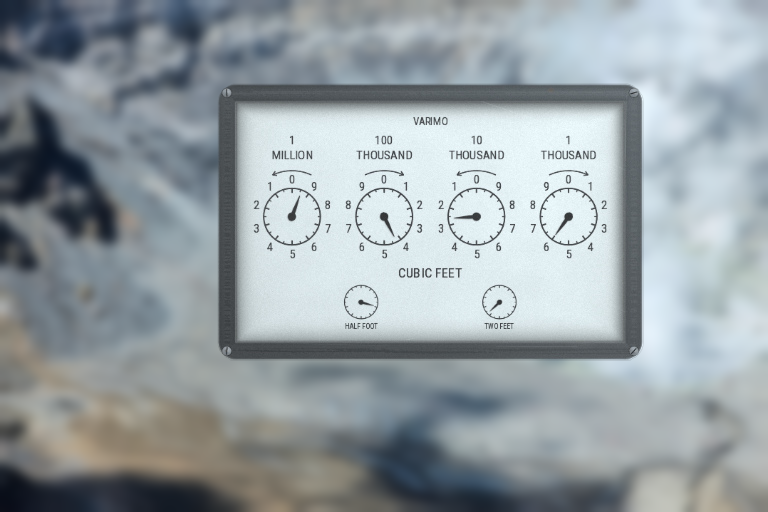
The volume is 942600 ft³
